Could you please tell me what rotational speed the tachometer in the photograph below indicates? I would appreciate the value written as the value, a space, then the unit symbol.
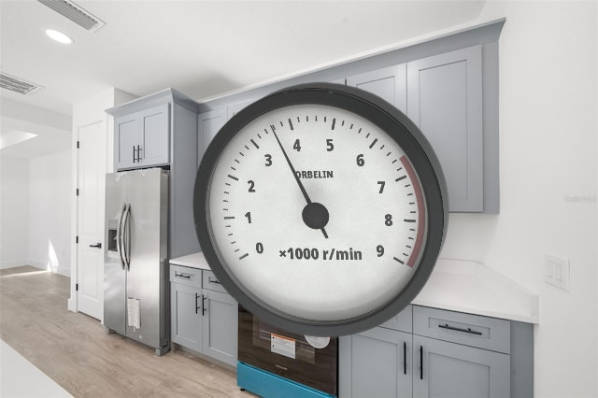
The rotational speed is 3600 rpm
